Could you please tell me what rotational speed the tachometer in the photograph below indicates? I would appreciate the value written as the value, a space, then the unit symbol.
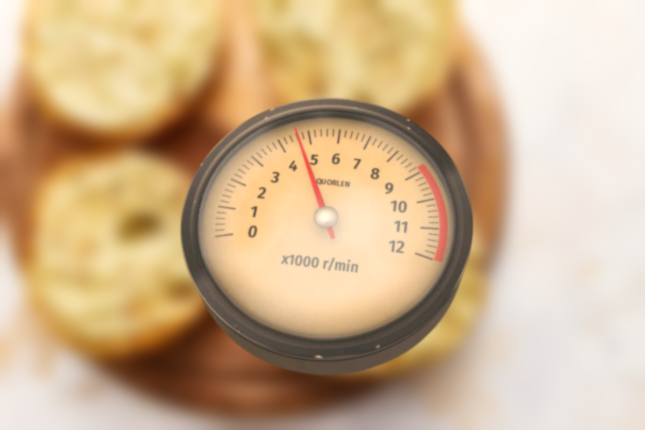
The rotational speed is 4600 rpm
